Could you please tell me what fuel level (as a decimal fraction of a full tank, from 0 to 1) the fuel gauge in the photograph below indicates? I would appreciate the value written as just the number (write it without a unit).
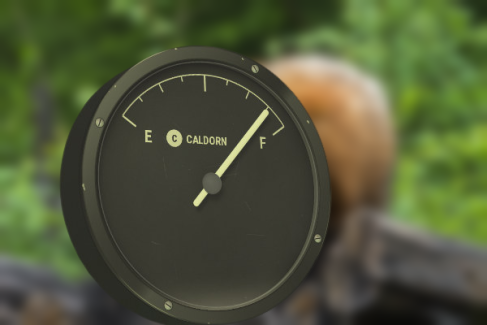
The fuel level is 0.875
